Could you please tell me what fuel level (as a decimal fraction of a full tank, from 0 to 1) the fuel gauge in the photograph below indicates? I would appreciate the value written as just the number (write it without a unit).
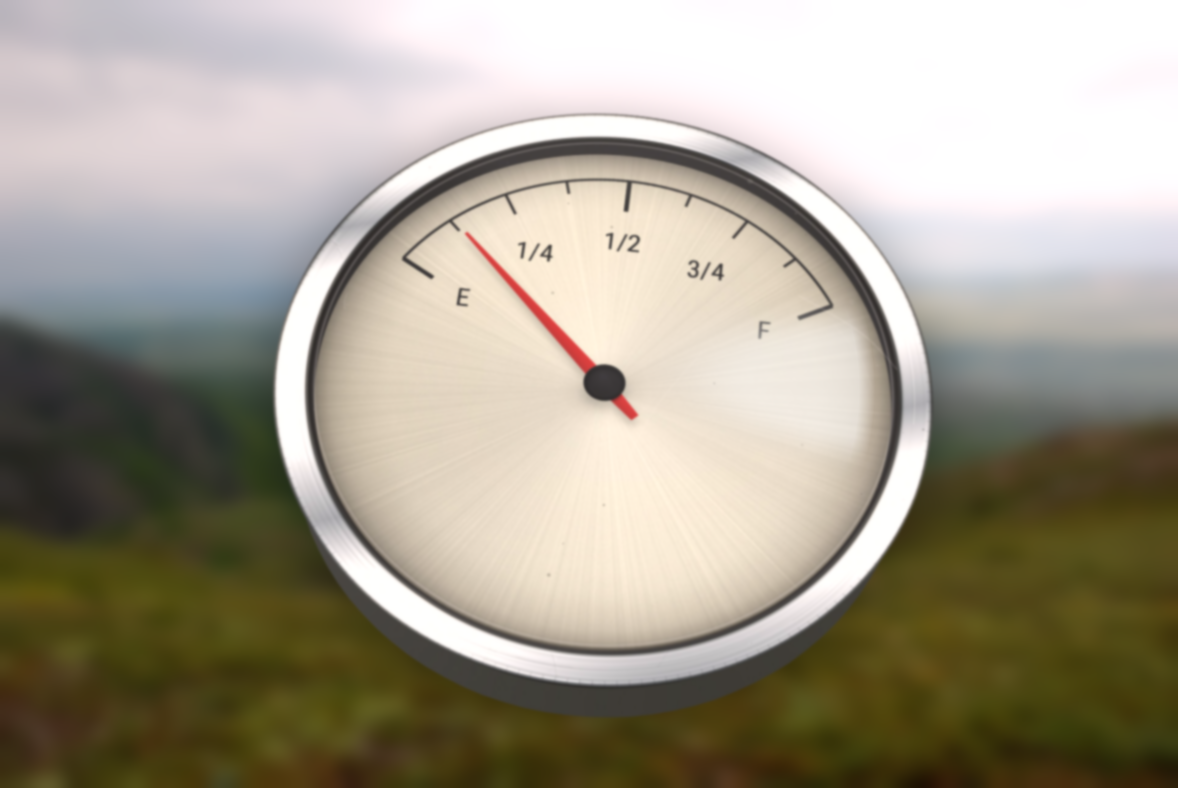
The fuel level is 0.125
